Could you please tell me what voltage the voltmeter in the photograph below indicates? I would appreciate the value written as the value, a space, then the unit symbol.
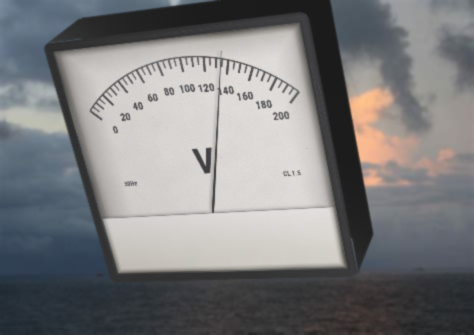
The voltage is 135 V
